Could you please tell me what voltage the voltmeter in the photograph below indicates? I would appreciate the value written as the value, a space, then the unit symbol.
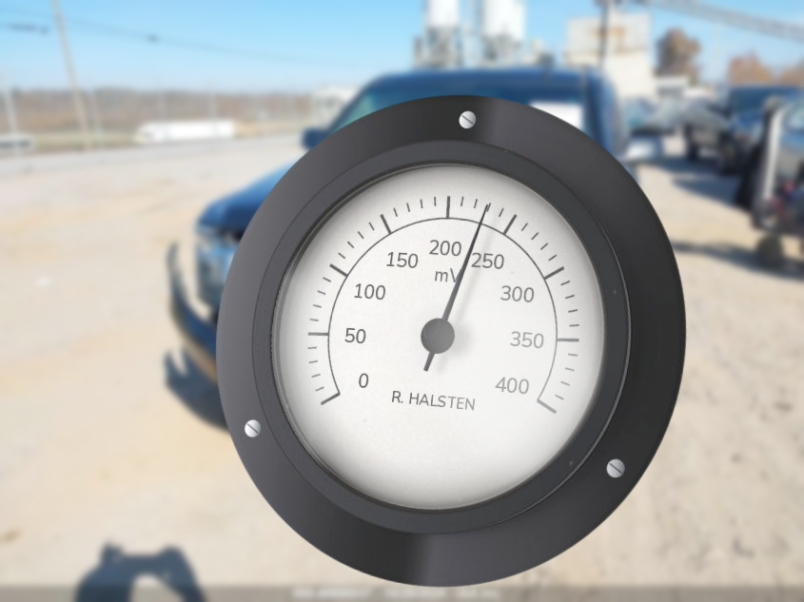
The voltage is 230 mV
